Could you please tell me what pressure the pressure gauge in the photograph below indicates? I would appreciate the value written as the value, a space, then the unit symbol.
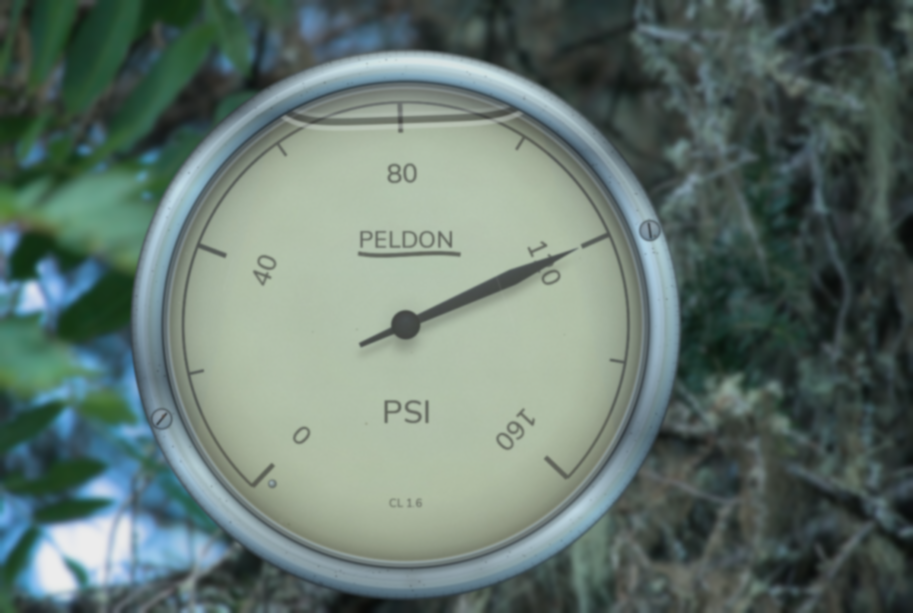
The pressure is 120 psi
